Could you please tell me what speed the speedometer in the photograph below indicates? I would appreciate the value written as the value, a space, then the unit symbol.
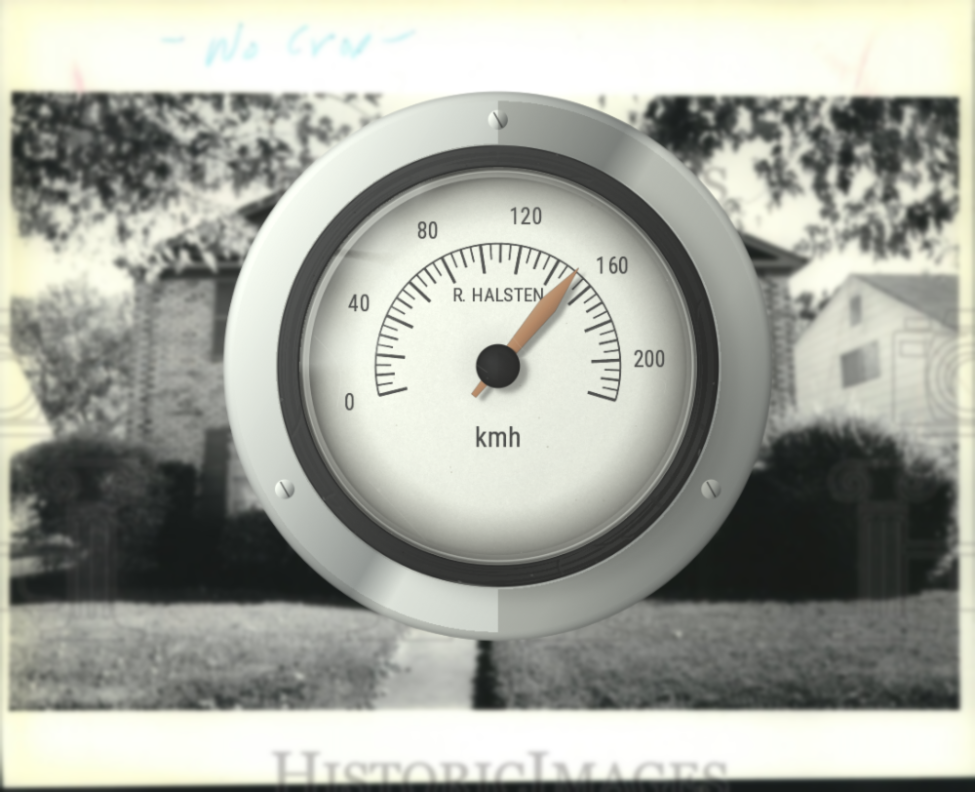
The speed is 150 km/h
